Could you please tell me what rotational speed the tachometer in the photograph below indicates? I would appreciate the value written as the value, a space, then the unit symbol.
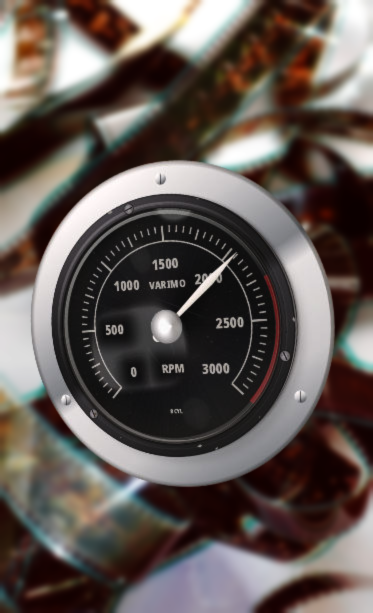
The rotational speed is 2050 rpm
